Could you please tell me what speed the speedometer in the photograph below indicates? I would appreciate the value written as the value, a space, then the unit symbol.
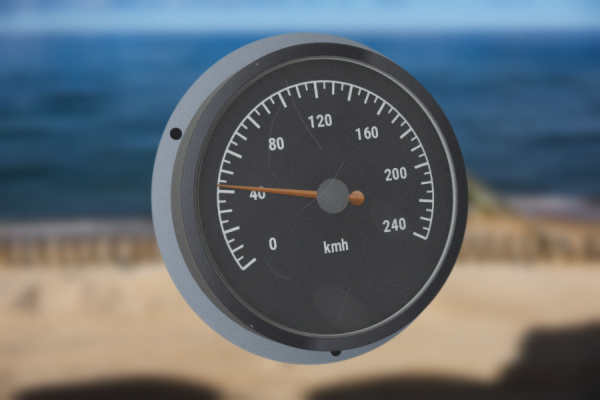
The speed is 42.5 km/h
